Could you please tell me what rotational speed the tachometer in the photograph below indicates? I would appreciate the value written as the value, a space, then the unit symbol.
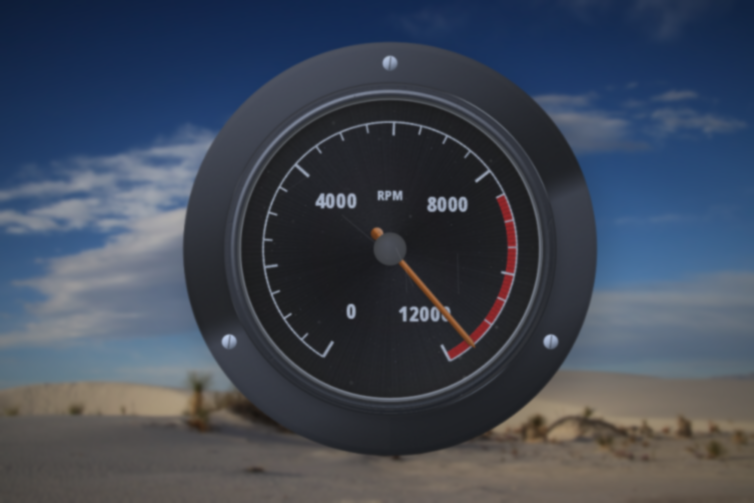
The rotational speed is 11500 rpm
